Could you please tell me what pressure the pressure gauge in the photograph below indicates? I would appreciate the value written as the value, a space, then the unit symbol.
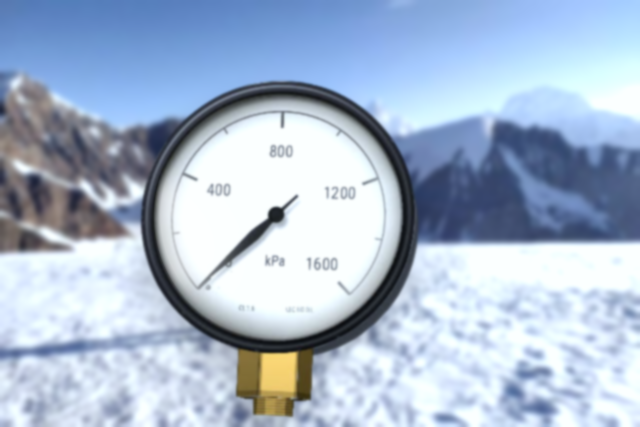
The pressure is 0 kPa
